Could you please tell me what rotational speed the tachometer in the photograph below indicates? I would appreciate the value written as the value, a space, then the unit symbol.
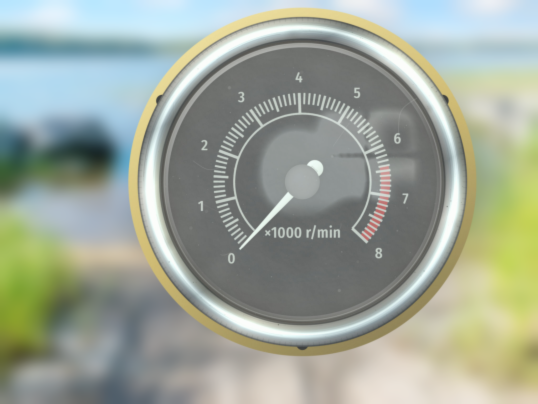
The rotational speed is 0 rpm
